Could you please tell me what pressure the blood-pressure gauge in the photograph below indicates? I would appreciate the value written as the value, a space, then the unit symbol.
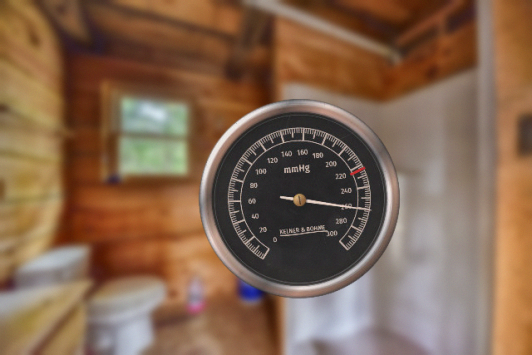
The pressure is 260 mmHg
